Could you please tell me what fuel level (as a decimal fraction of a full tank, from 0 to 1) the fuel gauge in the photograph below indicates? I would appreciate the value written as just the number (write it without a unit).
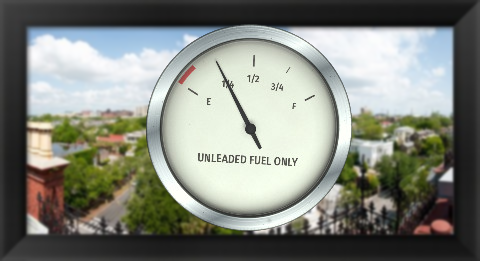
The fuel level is 0.25
